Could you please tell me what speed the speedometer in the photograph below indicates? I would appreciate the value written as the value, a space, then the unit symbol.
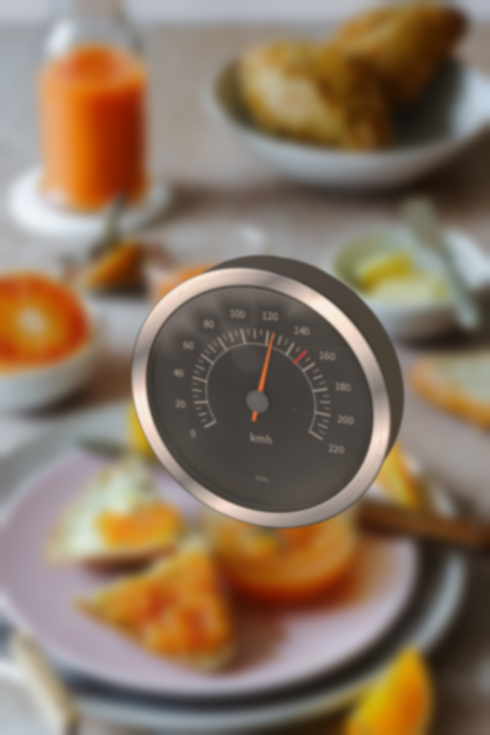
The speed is 125 km/h
